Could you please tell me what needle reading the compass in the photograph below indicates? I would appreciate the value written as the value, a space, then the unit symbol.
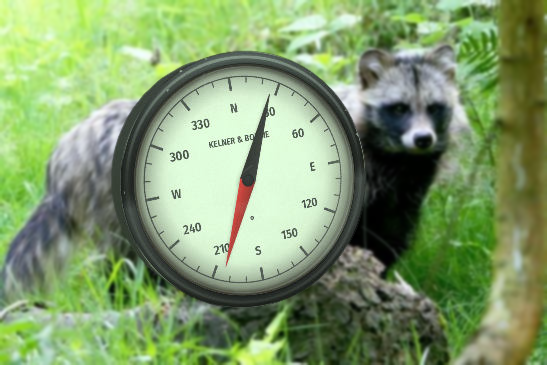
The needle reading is 205 °
